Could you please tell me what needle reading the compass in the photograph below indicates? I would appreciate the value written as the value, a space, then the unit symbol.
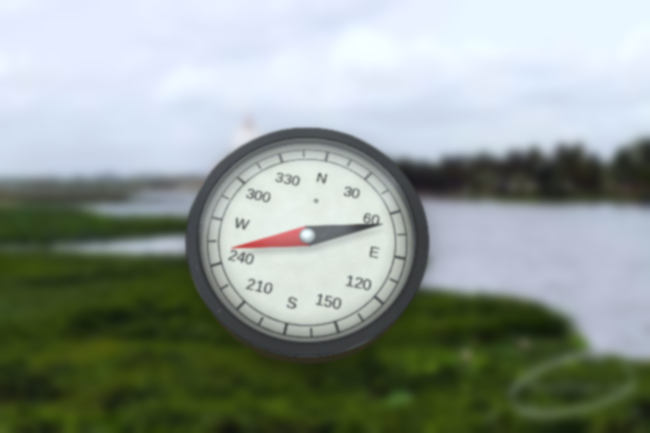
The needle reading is 247.5 °
